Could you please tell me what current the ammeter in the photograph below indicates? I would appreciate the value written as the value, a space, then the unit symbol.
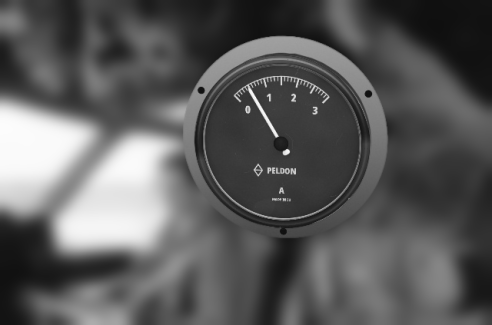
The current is 0.5 A
